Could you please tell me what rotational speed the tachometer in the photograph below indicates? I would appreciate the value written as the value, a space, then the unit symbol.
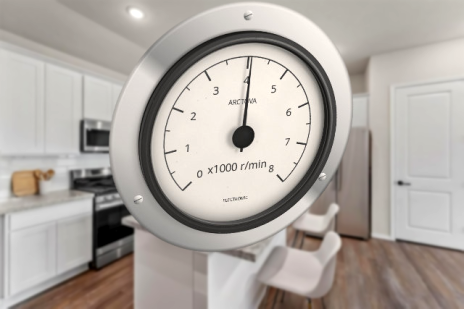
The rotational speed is 4000 rpm
